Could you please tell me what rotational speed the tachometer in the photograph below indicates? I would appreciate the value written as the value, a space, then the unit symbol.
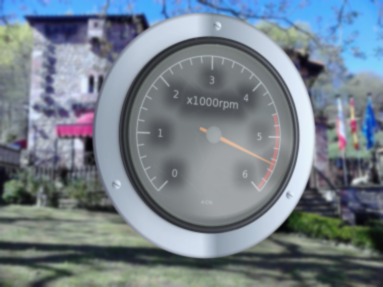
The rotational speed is 5500 rpm
